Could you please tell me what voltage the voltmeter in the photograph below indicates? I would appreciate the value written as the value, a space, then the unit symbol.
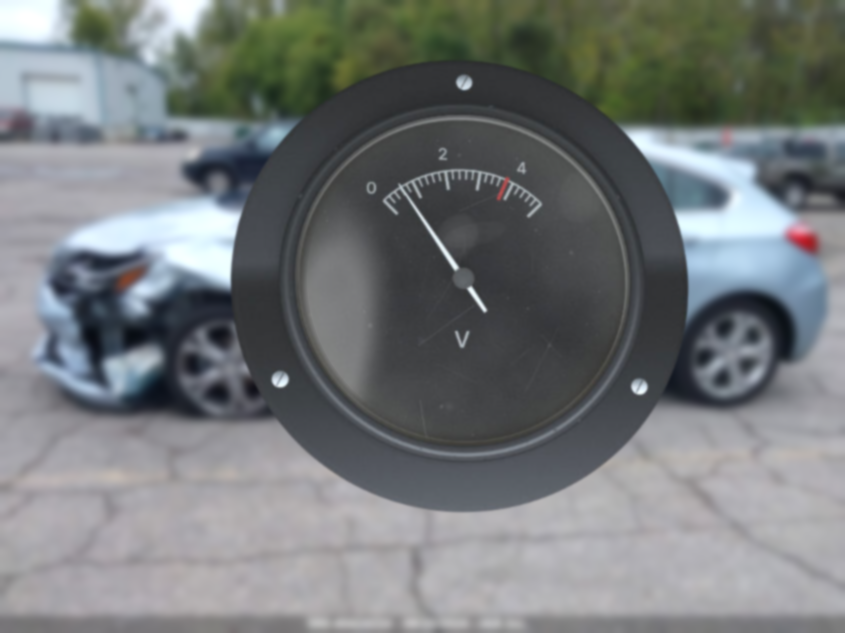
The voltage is 0.6 V
